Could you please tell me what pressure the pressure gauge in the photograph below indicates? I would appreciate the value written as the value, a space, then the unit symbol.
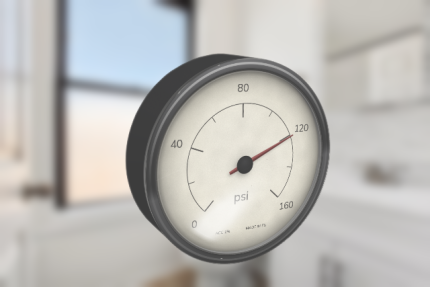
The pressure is 120 psi
